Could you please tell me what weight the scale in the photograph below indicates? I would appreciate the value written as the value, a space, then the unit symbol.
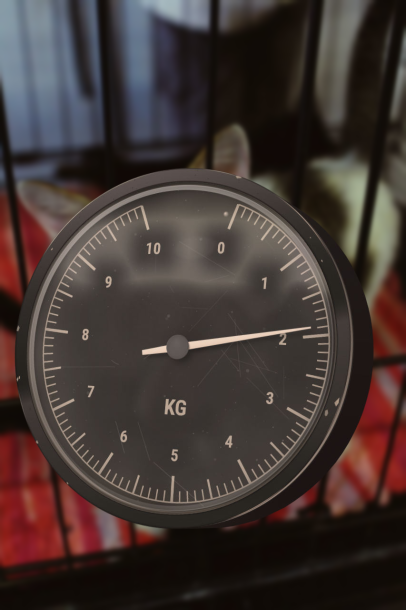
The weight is 1.9 kg
